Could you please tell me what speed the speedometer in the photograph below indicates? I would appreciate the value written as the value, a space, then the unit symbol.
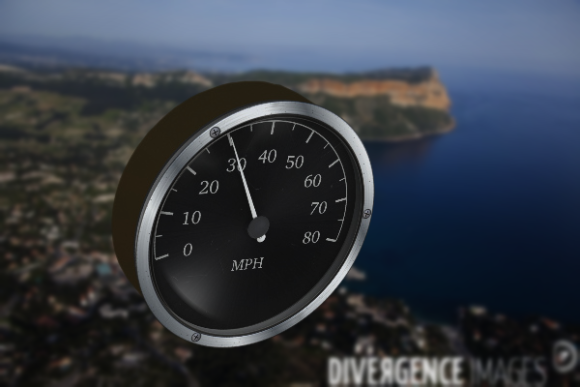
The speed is 30 mph
